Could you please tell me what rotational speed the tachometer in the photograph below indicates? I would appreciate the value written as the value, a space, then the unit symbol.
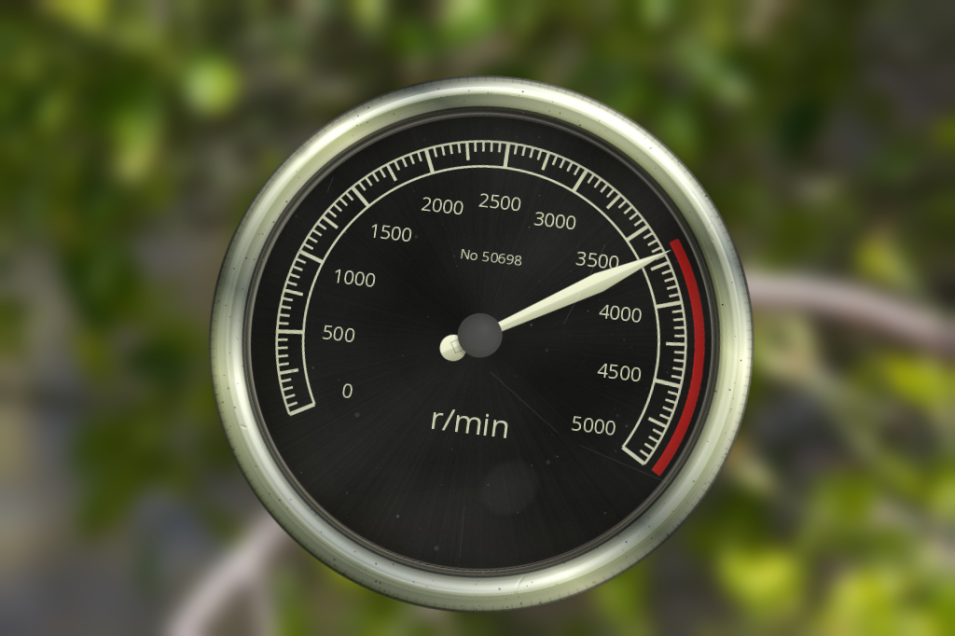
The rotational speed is 3700 rpm
